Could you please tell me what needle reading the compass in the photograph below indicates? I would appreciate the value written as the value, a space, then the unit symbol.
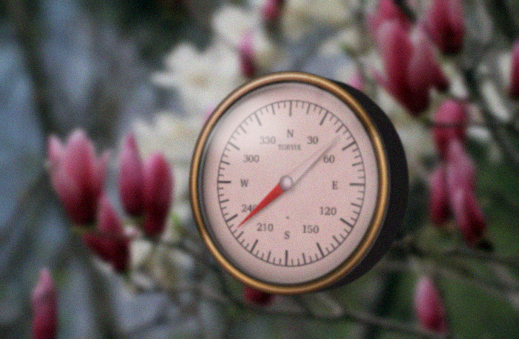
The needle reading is 230 °
